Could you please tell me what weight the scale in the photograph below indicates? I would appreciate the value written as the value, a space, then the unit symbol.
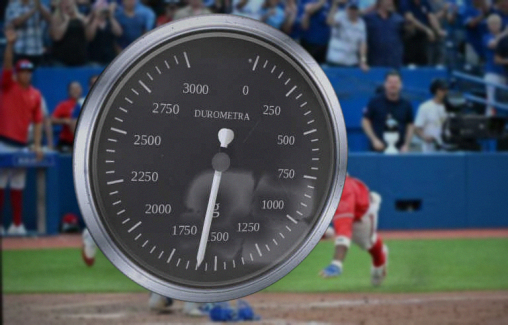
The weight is 1600 g
